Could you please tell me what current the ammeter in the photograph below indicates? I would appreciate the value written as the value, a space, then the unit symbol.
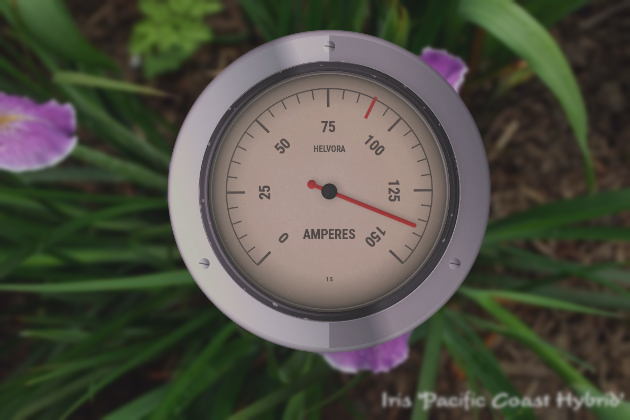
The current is 137.5 A
